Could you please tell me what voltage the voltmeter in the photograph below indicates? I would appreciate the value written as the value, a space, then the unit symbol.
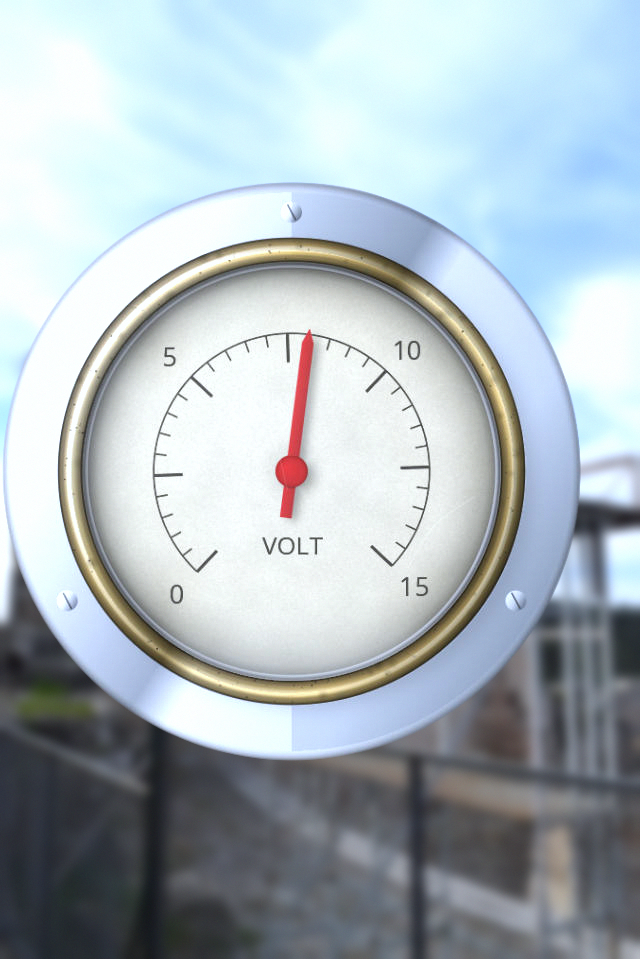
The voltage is 8 V
